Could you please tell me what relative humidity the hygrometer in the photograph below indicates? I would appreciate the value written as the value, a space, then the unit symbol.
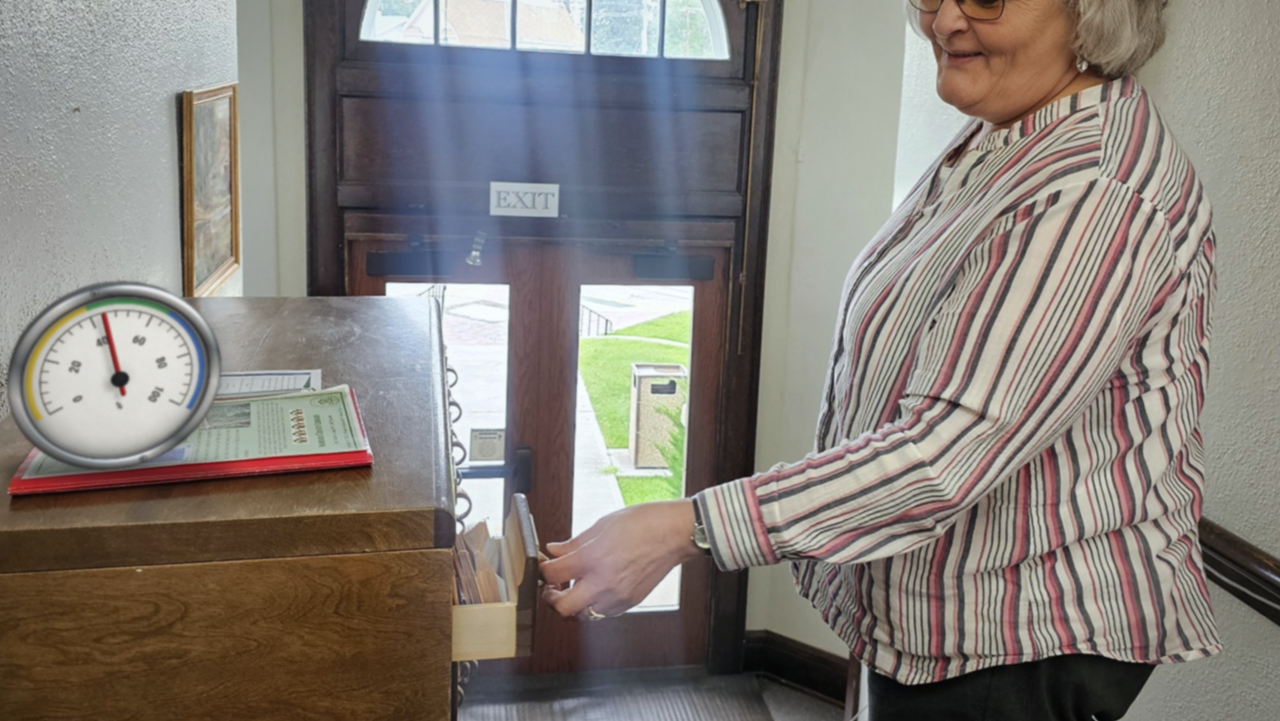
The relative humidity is 44 %
